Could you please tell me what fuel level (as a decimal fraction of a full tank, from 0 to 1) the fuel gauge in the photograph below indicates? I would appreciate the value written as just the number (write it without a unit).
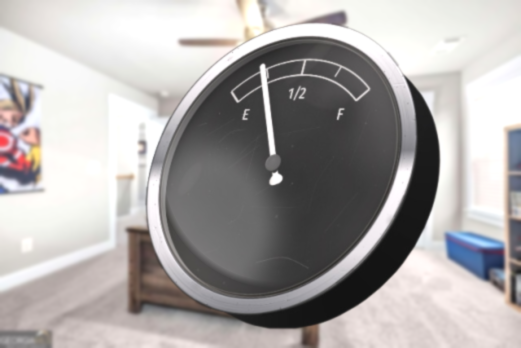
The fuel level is 0.25
